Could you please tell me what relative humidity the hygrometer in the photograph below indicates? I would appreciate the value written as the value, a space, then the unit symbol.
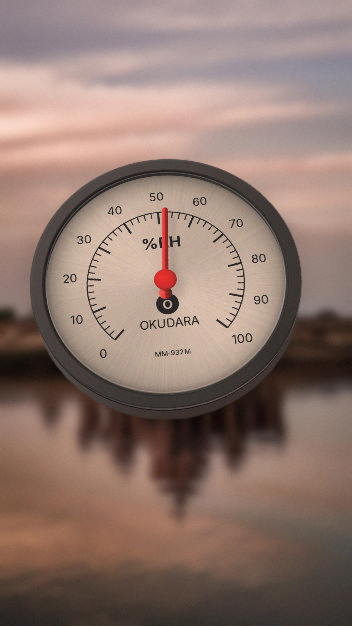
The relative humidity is 52 %
